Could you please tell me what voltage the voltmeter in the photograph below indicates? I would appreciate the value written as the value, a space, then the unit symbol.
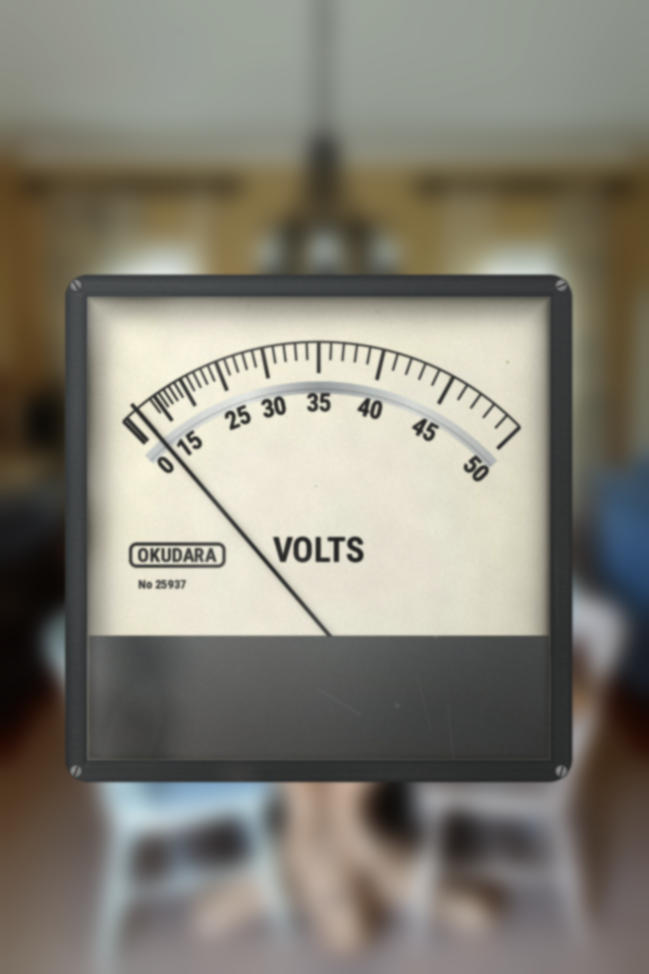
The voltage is 10 V
